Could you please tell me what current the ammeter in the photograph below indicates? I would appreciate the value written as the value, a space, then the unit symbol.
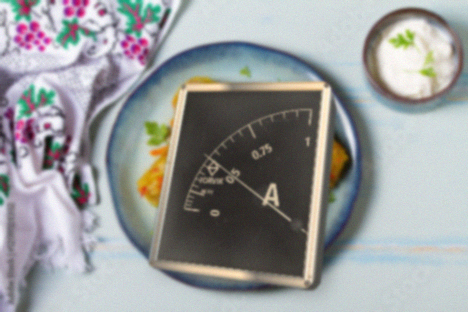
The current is 0.5 A
